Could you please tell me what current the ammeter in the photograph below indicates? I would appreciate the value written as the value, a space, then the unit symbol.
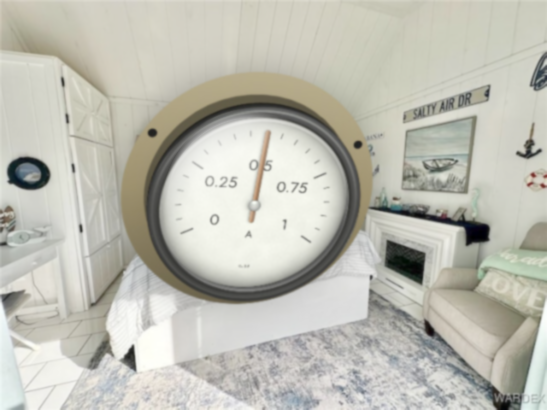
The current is 0.5 A
